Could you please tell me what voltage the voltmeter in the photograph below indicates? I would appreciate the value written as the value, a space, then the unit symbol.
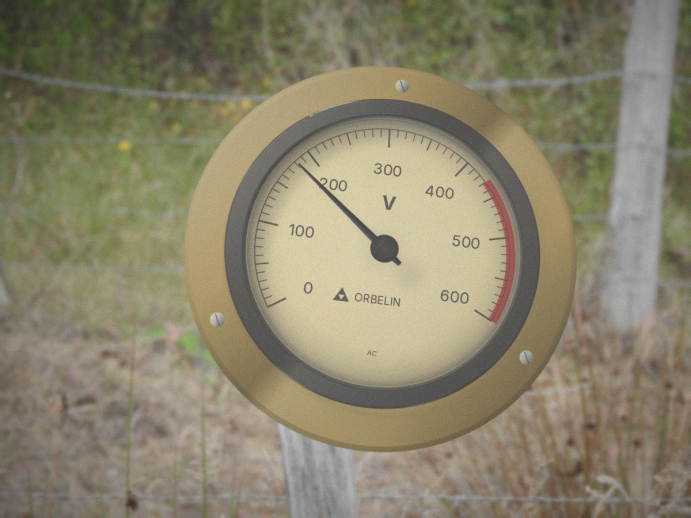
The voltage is 180 V
